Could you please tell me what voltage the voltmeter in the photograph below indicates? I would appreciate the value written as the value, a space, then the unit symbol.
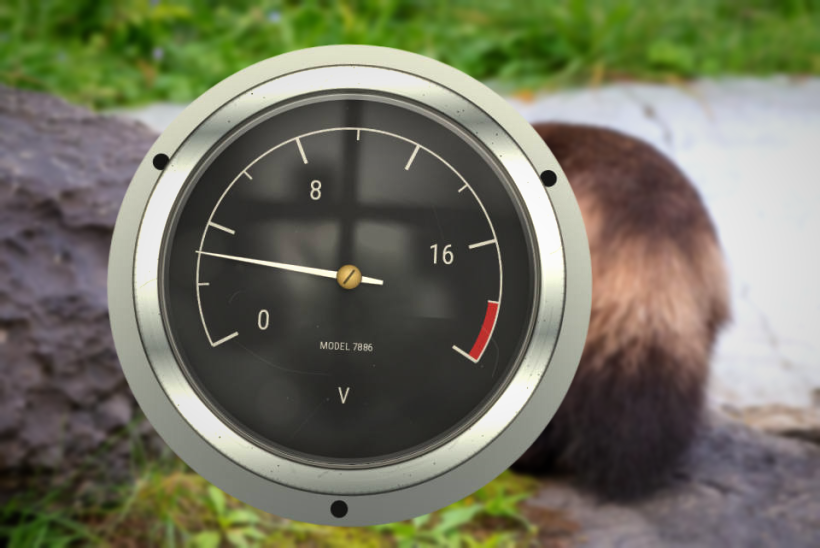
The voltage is 3 V
